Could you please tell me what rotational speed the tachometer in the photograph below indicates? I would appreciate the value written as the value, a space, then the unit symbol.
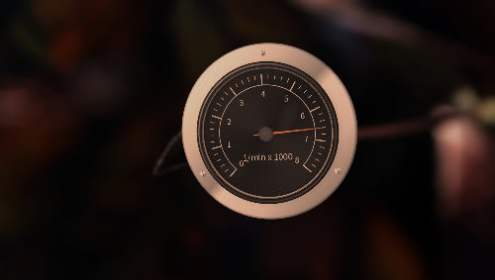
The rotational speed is 6600 rpm
